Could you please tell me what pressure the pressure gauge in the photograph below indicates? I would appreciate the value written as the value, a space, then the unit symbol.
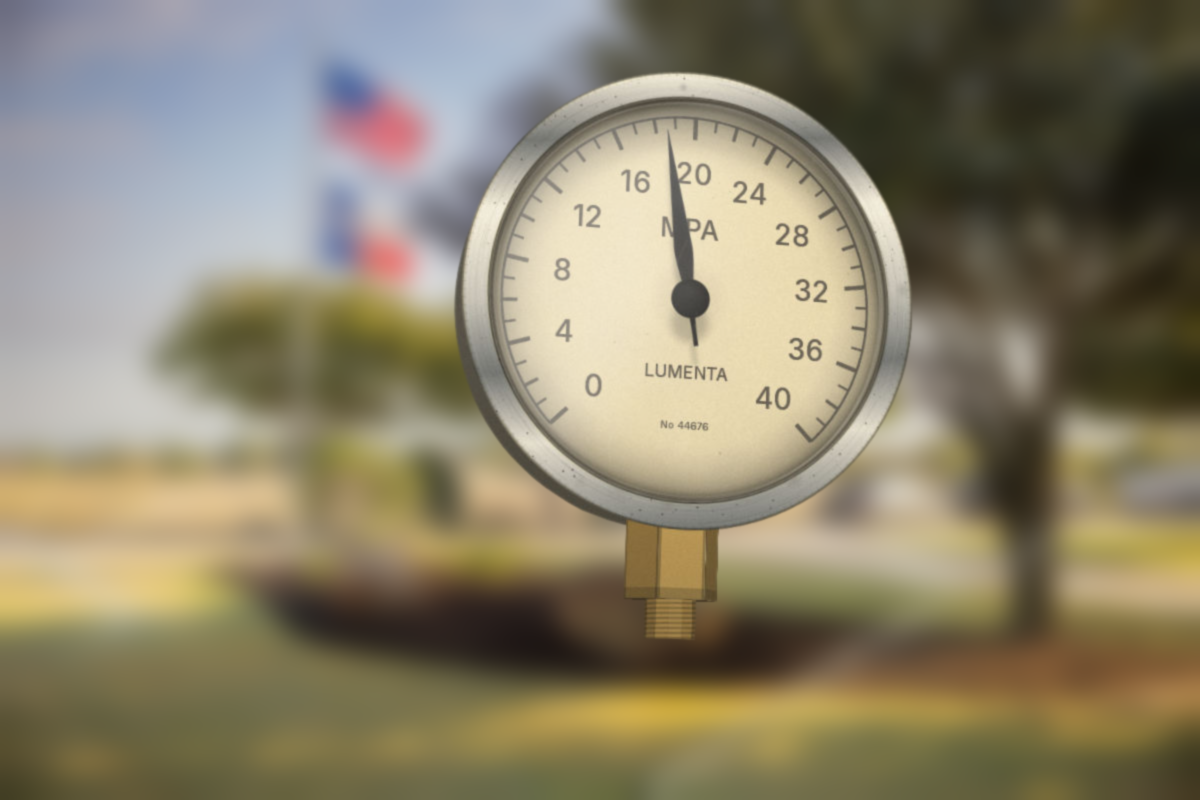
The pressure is 18.5 MPa
